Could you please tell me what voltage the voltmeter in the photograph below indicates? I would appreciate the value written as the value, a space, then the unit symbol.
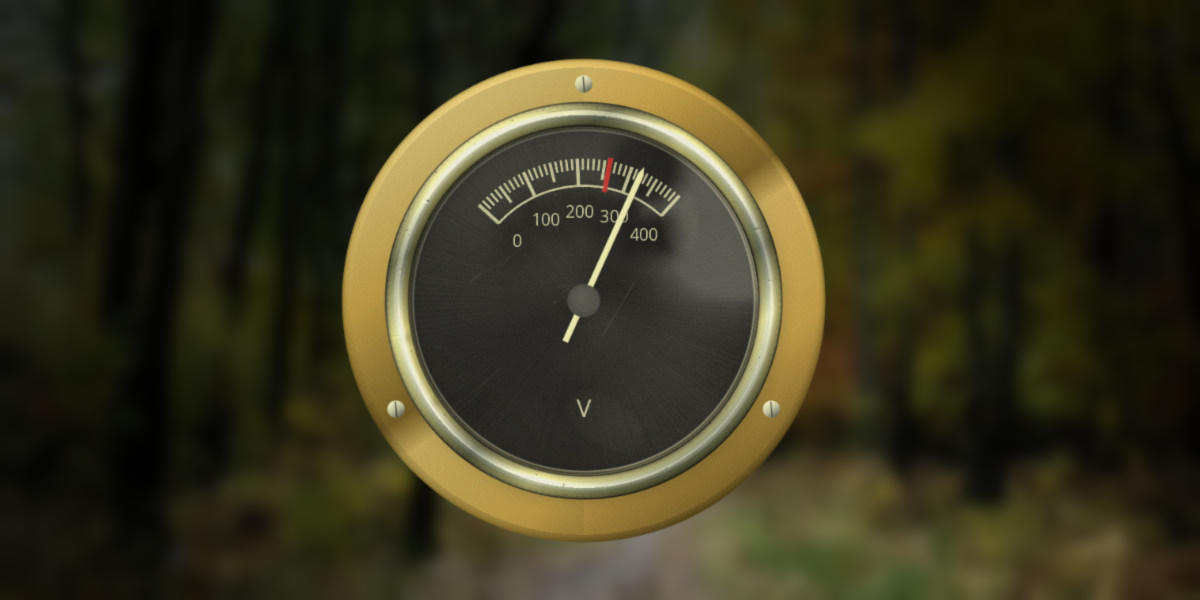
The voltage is 320 V
